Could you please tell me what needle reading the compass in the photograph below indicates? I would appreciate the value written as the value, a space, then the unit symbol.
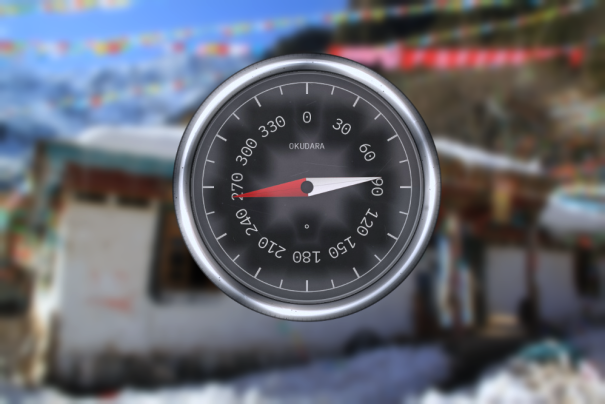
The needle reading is 262.5 °
